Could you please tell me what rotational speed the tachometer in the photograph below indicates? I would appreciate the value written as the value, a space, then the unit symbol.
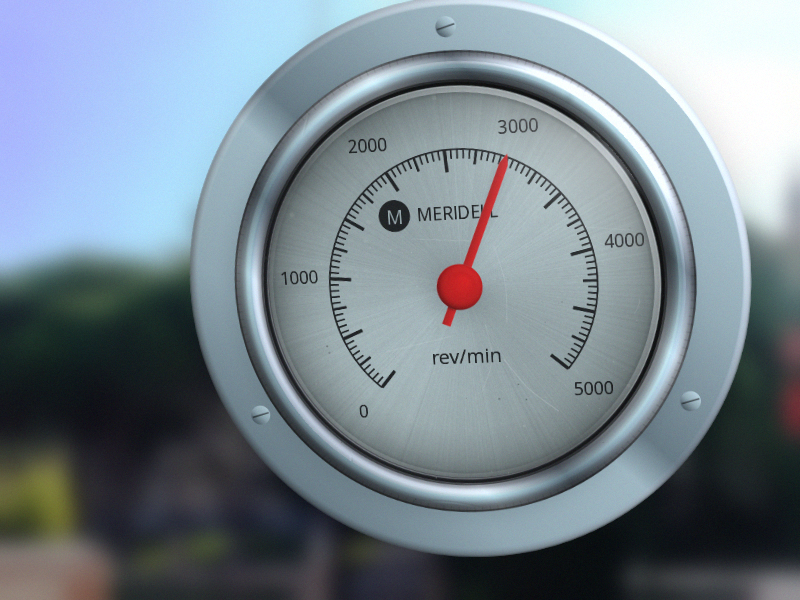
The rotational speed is 3000 rpm
